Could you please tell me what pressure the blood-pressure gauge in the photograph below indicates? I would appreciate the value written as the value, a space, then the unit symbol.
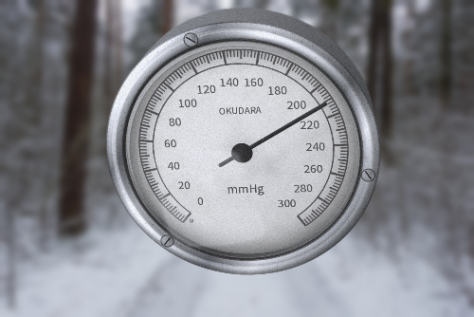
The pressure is 210 mmHg
